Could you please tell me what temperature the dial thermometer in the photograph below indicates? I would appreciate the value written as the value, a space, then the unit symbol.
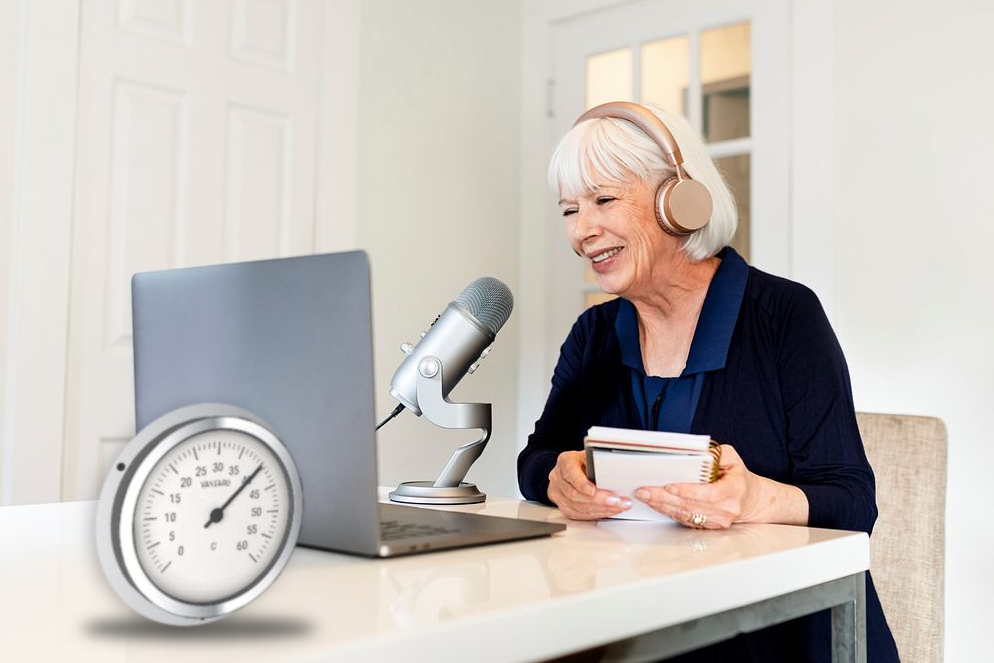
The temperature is 40 °C
